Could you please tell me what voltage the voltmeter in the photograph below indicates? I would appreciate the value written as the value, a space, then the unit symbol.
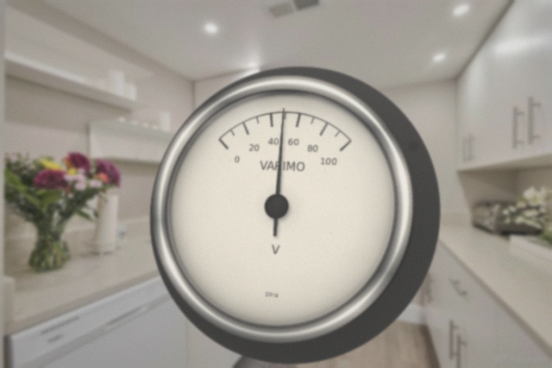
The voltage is 50 V
